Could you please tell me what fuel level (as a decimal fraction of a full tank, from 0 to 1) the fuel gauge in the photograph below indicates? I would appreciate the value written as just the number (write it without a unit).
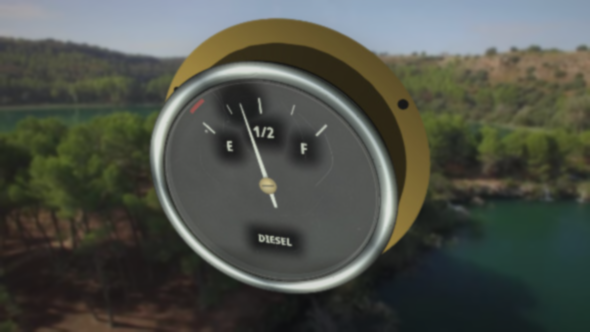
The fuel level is 0.375
